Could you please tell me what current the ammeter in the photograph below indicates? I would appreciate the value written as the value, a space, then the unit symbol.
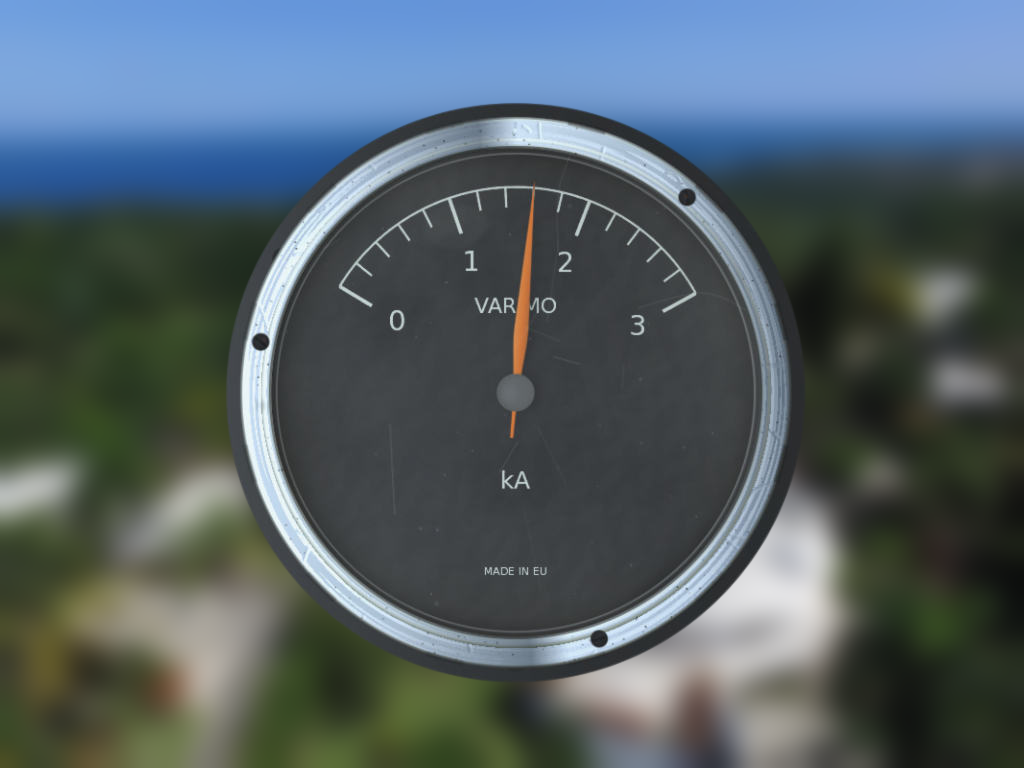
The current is 1.6 kA
